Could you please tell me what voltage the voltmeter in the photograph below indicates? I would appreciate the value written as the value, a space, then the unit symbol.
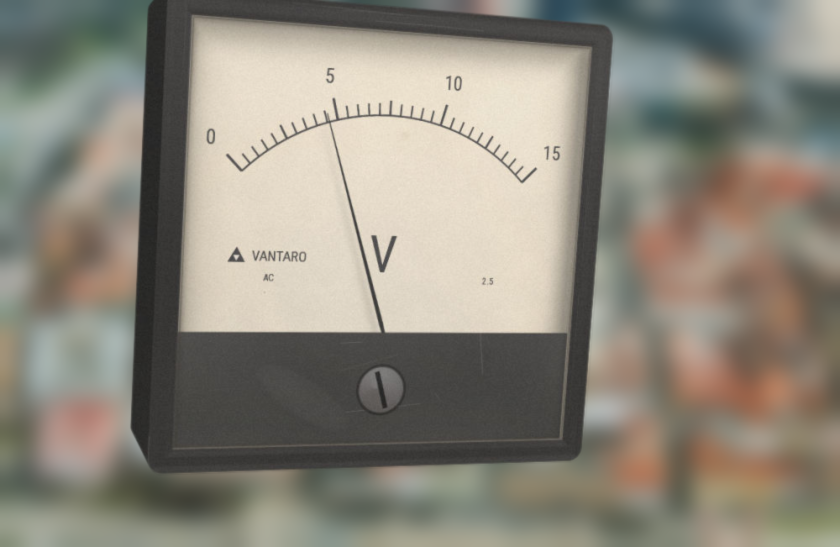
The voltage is 4.5 V
